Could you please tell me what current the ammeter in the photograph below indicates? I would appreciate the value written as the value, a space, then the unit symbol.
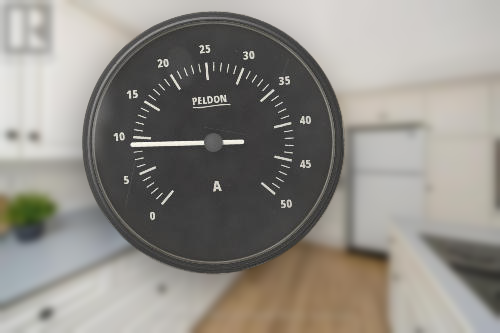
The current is 9 A
